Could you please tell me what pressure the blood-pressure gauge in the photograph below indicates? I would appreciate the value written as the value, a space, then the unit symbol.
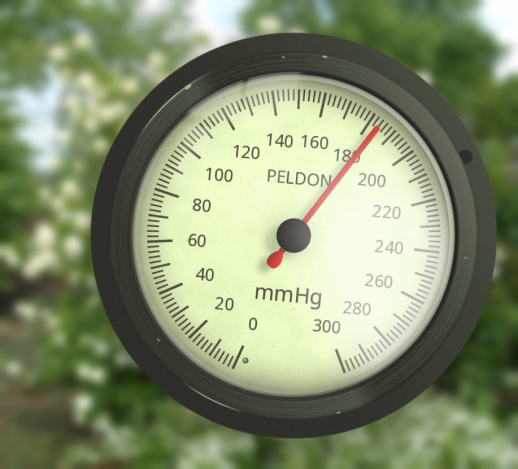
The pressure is 184 mmHg
